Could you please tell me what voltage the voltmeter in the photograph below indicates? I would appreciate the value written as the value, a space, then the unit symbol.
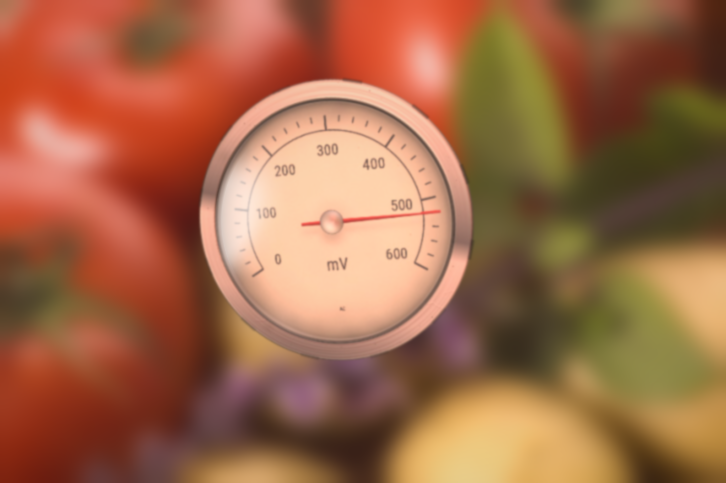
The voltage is 520 mV
